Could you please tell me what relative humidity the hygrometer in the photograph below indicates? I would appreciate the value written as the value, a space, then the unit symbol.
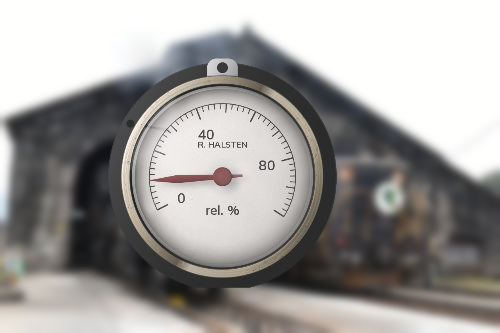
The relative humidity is 10 %
